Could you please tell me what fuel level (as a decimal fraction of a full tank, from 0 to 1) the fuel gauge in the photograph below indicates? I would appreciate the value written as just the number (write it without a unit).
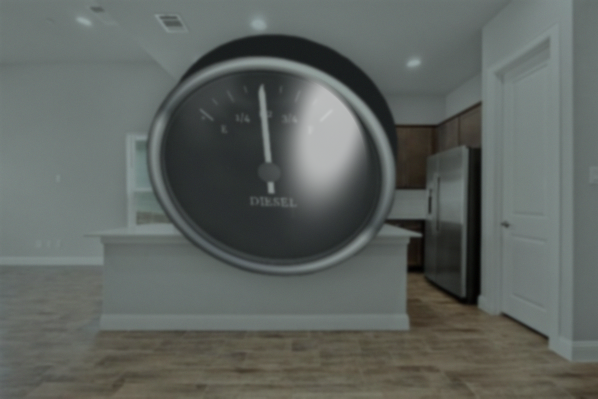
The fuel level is 0.5
